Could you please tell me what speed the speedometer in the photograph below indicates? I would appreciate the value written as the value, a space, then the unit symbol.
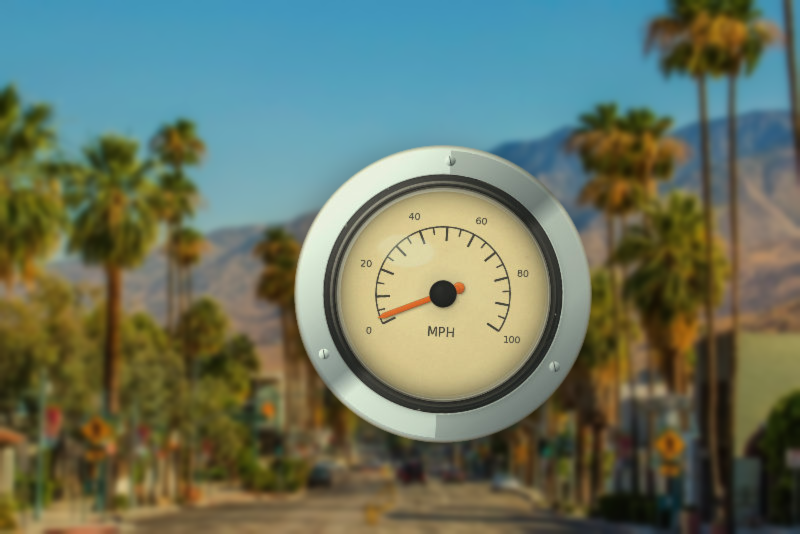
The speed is 2.5 mph
